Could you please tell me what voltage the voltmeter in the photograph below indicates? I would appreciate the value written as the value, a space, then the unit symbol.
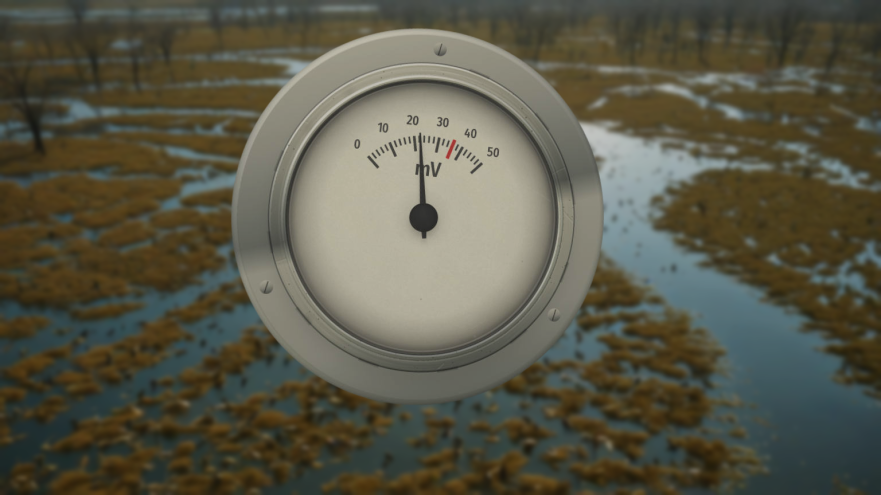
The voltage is 22 mV
